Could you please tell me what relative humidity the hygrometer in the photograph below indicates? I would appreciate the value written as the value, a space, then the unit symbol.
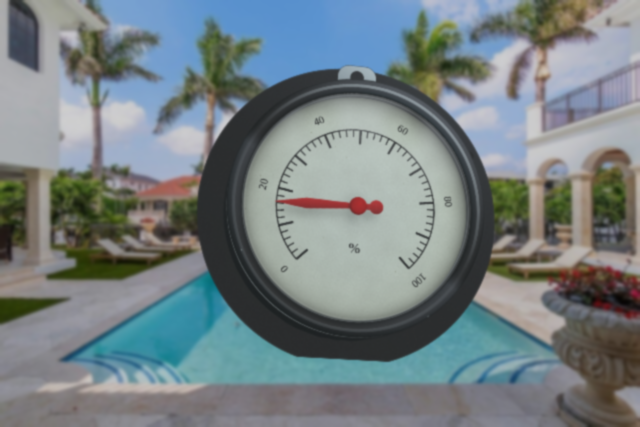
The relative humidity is 16 %
